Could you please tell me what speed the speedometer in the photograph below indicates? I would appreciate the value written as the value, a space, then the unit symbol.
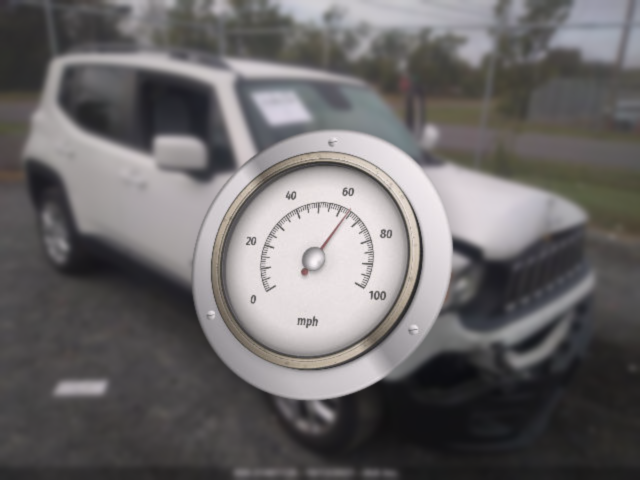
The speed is 65 mph
